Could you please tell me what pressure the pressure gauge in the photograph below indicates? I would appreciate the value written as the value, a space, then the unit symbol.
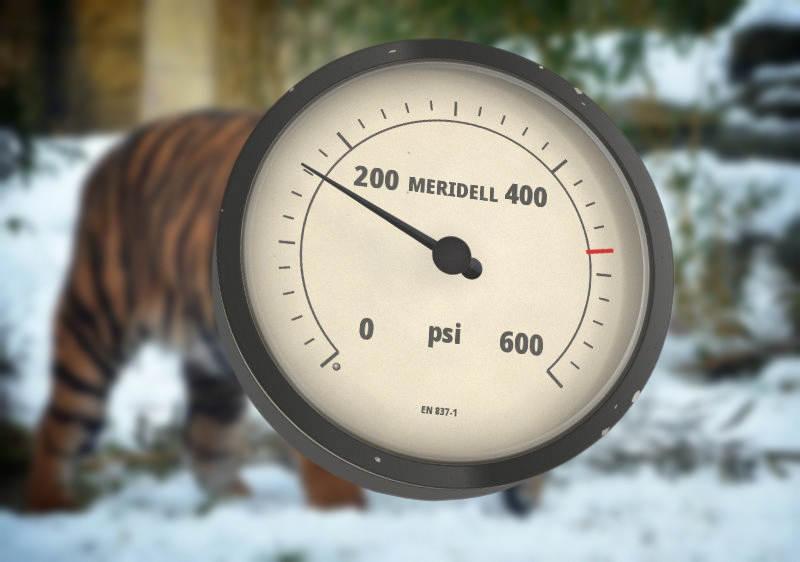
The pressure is 160 psi
